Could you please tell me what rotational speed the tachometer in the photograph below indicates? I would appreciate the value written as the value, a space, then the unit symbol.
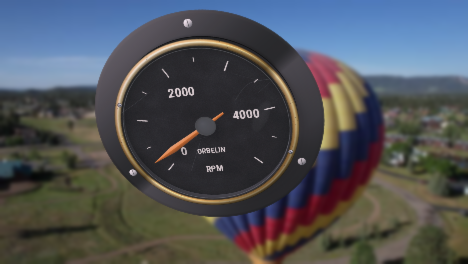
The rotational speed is 250 rpm
